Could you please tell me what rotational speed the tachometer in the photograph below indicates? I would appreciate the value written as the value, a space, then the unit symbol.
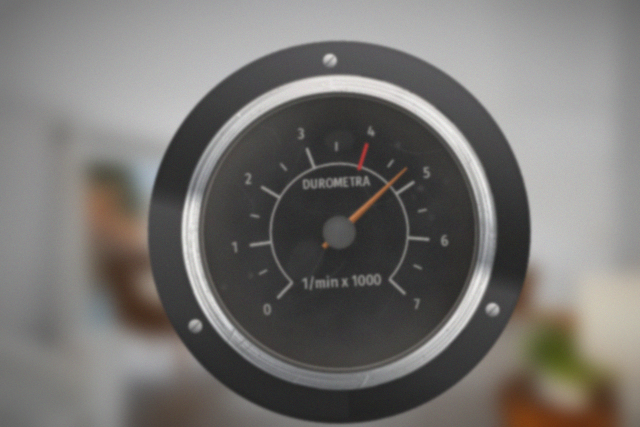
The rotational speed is 4750 rpm
